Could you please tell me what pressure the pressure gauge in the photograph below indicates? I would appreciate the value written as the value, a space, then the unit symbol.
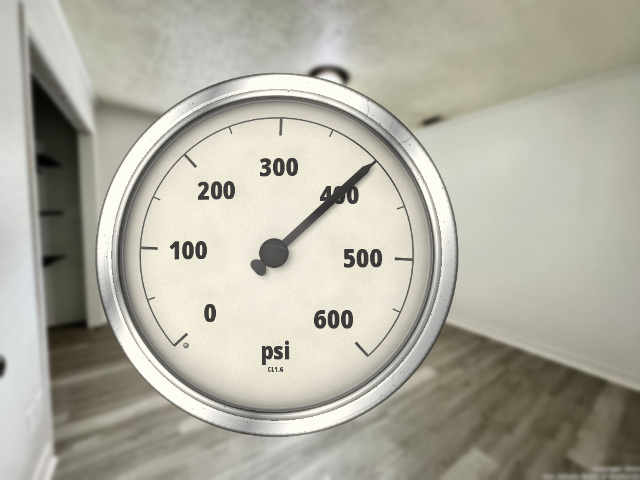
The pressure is 400 psi
